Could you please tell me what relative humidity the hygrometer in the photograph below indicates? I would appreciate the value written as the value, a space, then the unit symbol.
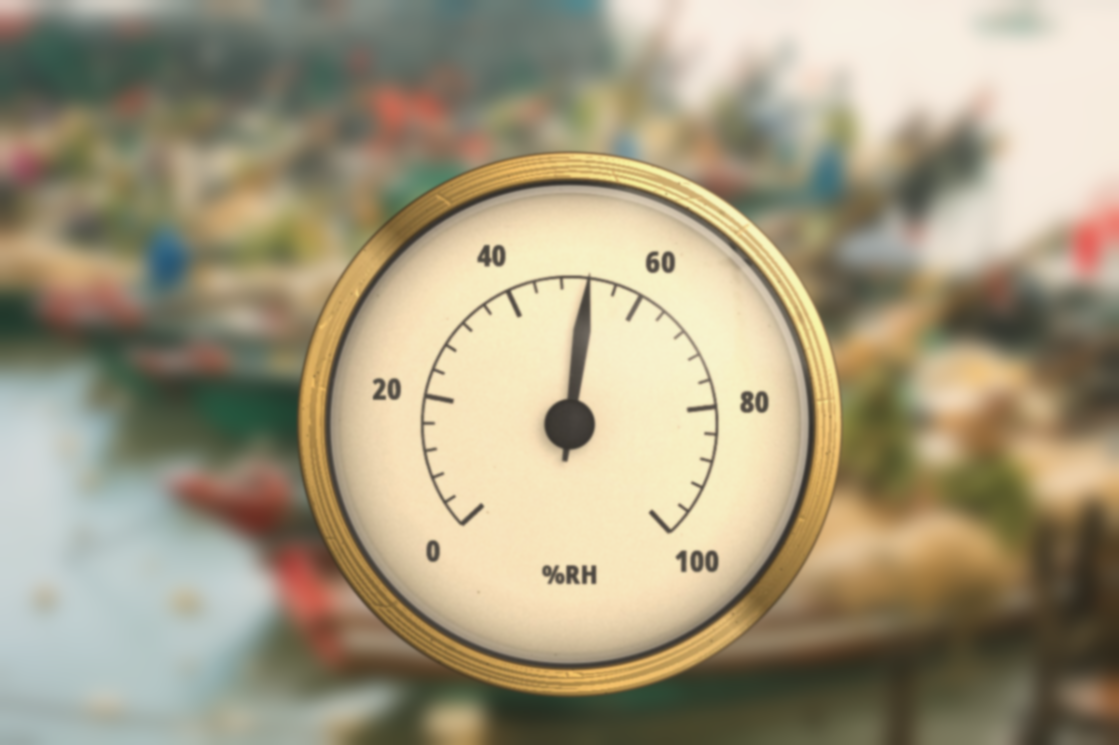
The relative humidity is 52 %
